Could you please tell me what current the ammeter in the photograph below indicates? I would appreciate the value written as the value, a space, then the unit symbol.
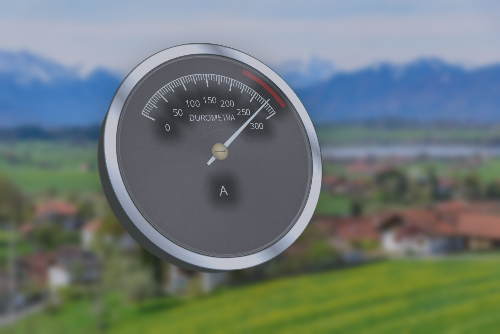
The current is 275 A
